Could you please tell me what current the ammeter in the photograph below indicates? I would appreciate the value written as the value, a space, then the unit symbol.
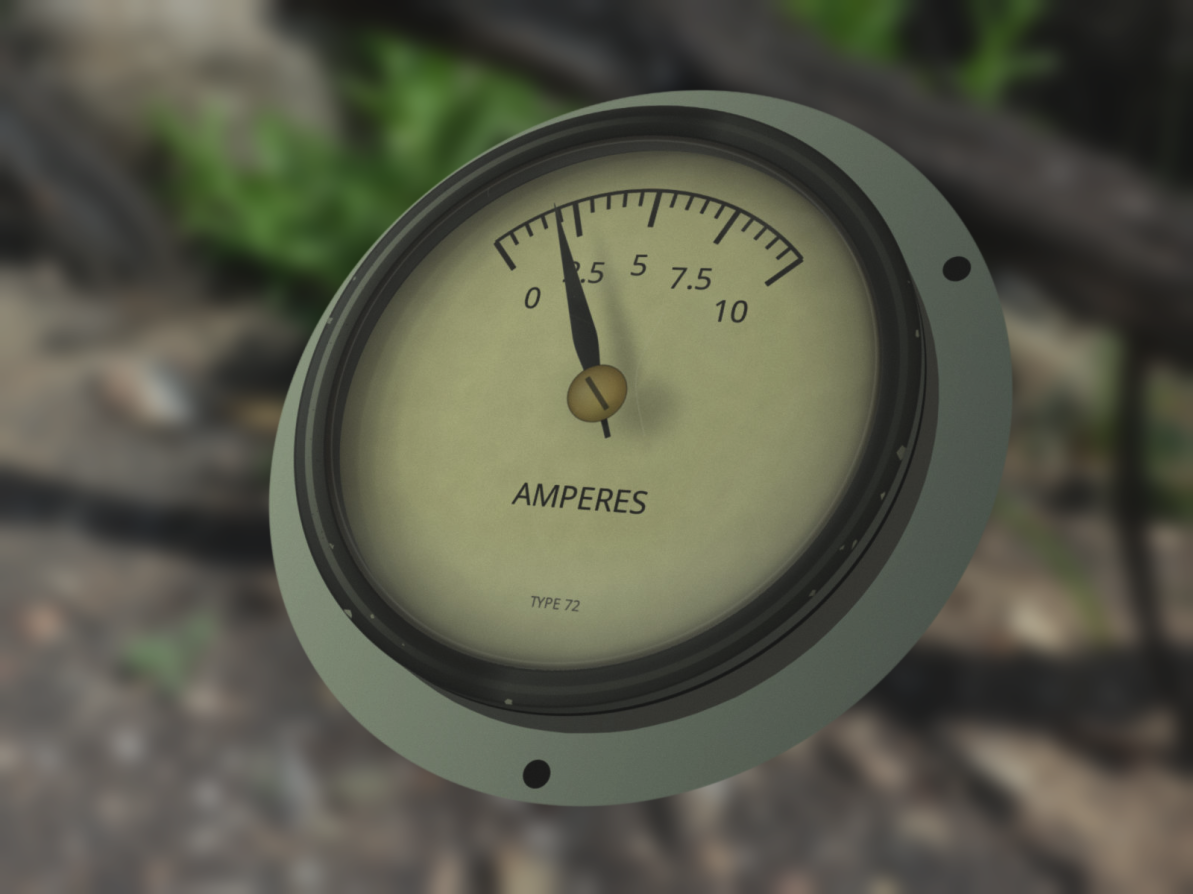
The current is 2 A
